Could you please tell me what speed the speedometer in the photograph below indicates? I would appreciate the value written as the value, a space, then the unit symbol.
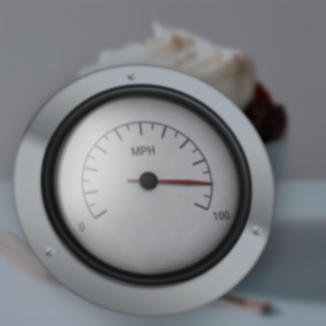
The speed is 90 mph
